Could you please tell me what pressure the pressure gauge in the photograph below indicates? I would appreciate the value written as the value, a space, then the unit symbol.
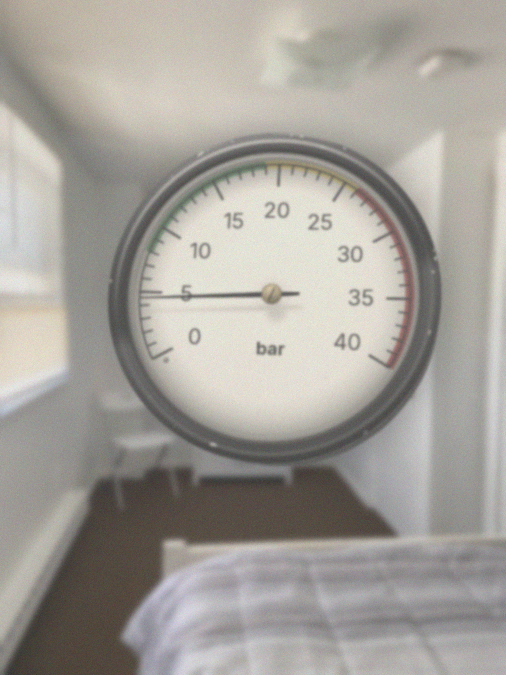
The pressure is 4.5 bar
